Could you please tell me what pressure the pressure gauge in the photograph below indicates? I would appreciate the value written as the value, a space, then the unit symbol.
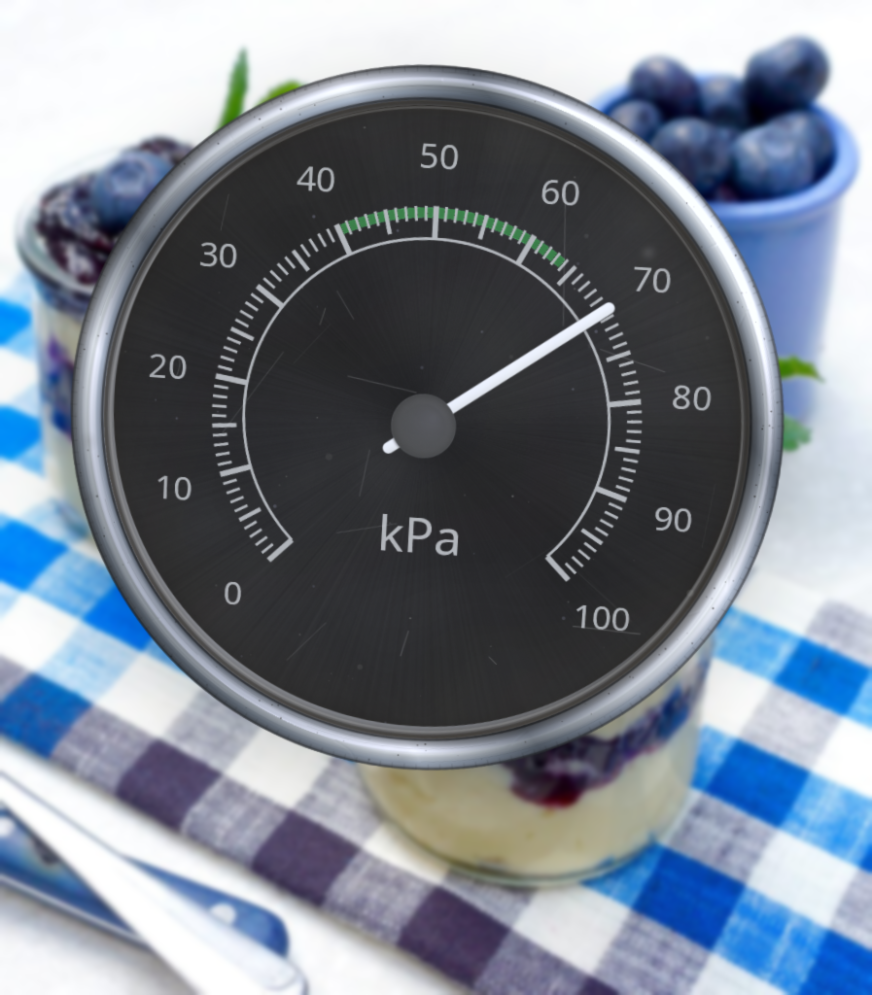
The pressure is 70 kPa
